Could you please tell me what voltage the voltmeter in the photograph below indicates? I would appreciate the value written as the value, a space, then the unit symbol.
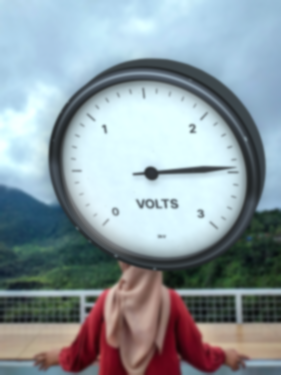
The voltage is 2.45 V
